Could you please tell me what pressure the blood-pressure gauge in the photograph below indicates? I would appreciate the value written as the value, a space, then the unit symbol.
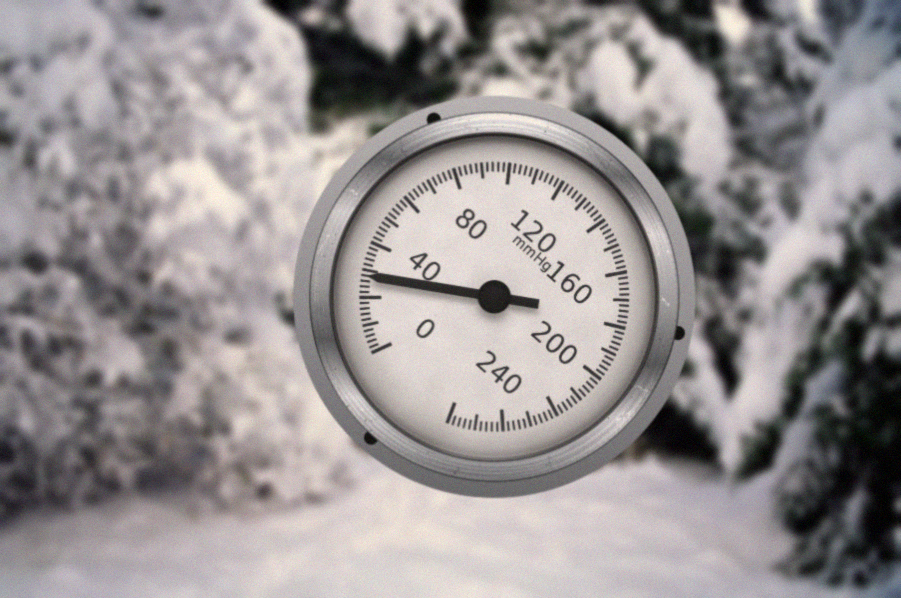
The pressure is 28 mmHg
